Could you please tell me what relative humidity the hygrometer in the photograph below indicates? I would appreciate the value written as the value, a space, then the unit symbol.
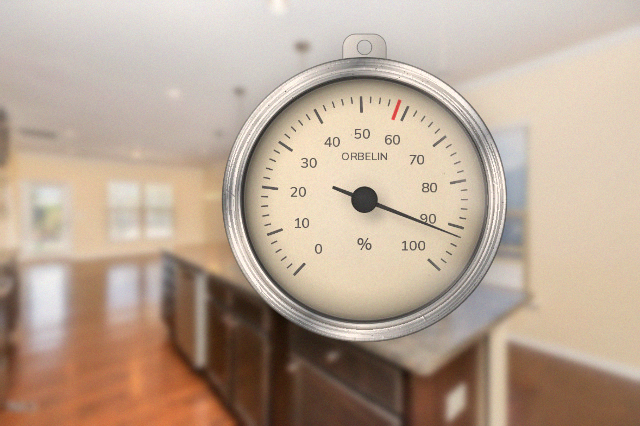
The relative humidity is 92 %
